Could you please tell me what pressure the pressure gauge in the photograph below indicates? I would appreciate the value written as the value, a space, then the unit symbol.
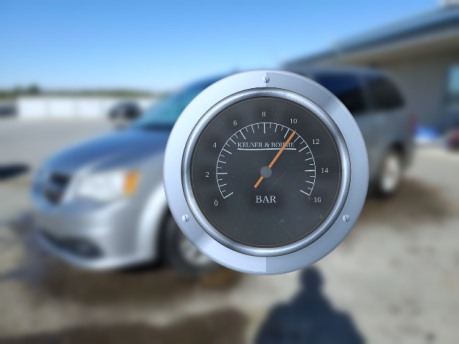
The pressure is 10.5 bar
